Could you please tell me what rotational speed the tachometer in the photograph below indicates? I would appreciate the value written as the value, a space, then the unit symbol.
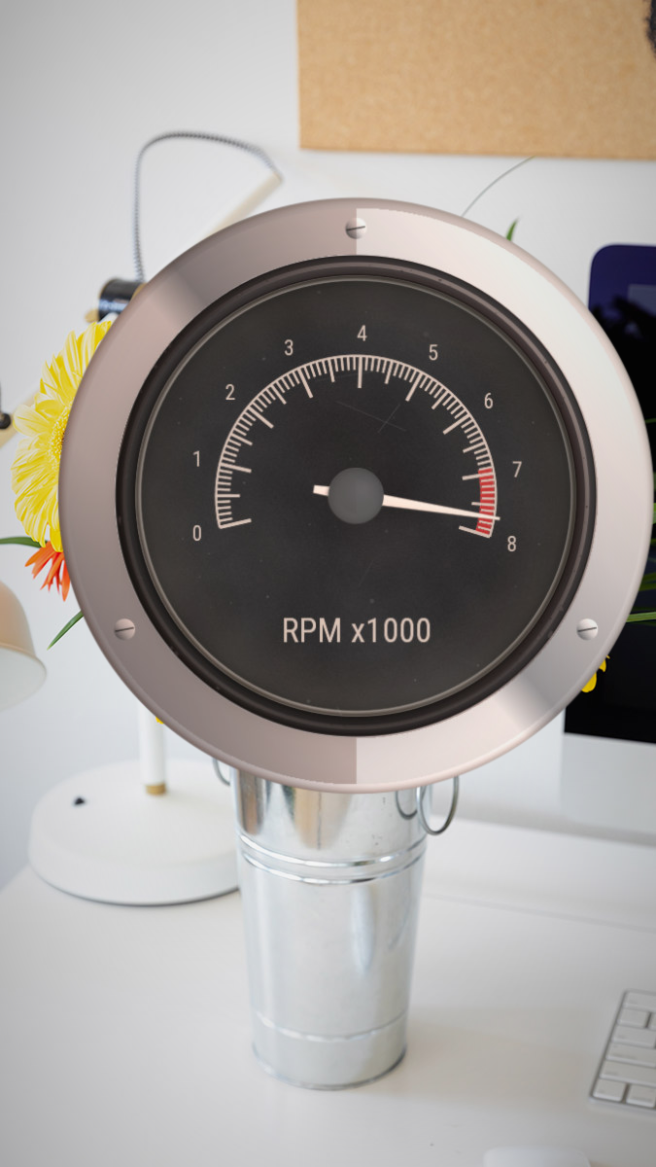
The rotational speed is 7700 rpm
